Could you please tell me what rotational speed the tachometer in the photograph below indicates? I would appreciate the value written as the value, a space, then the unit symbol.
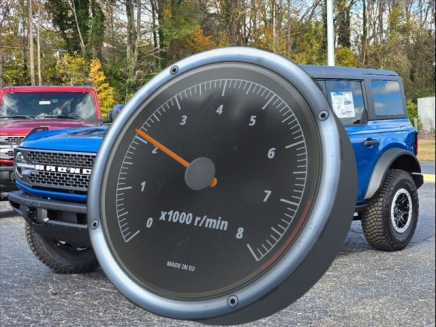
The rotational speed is 2100 rpm
